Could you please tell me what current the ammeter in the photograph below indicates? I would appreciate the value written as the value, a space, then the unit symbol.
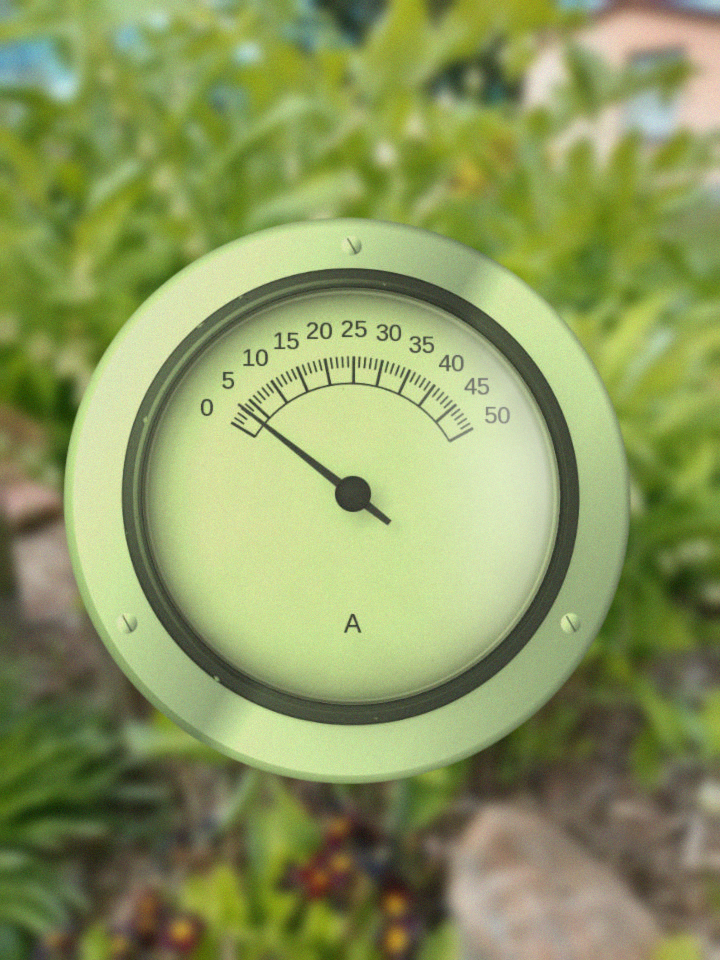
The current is 3 A
